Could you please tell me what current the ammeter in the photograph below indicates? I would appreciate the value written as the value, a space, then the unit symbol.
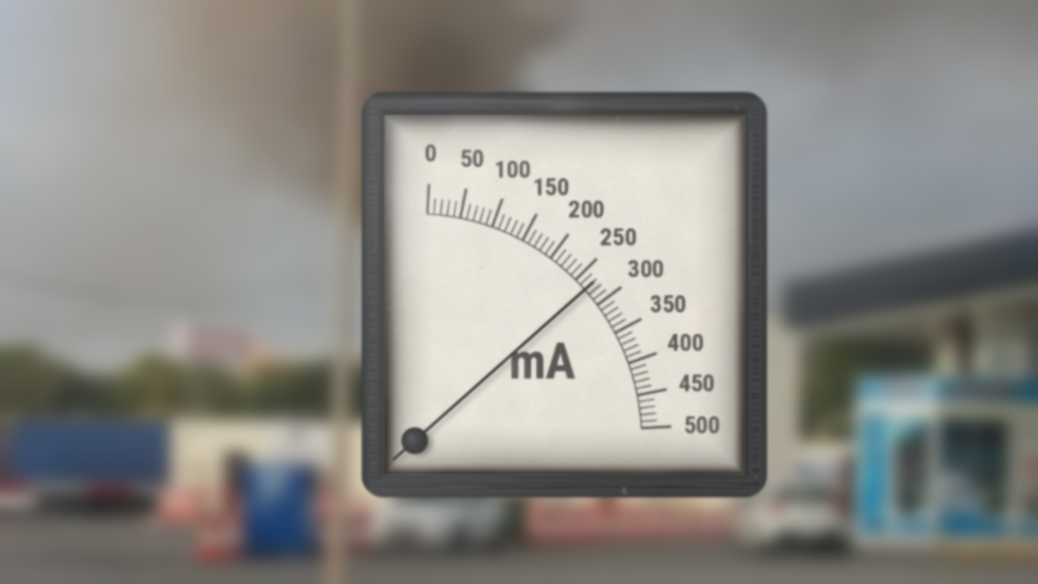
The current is 270 mA
